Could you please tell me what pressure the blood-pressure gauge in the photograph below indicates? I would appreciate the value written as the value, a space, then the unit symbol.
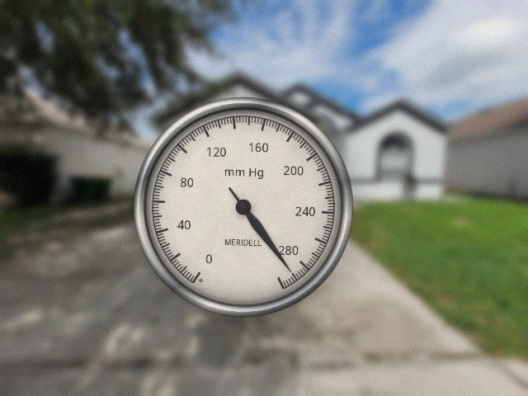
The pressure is 290 mmHg
